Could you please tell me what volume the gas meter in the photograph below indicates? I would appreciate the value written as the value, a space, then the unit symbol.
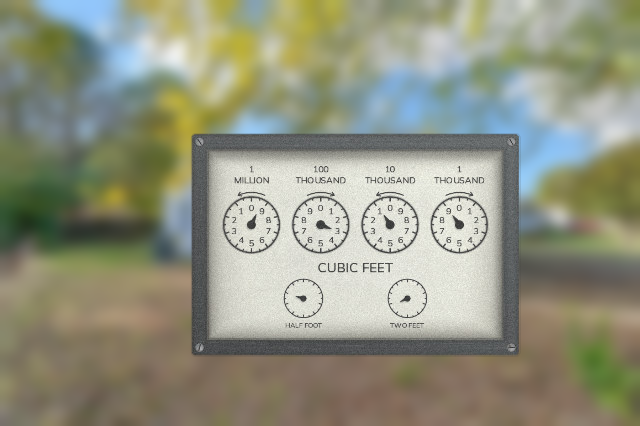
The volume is 930900 ft³
